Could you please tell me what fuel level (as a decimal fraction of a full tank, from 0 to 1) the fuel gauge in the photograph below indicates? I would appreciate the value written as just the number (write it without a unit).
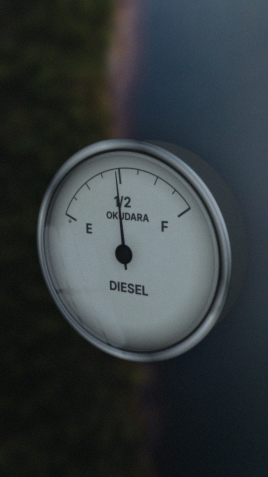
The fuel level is 0.5
